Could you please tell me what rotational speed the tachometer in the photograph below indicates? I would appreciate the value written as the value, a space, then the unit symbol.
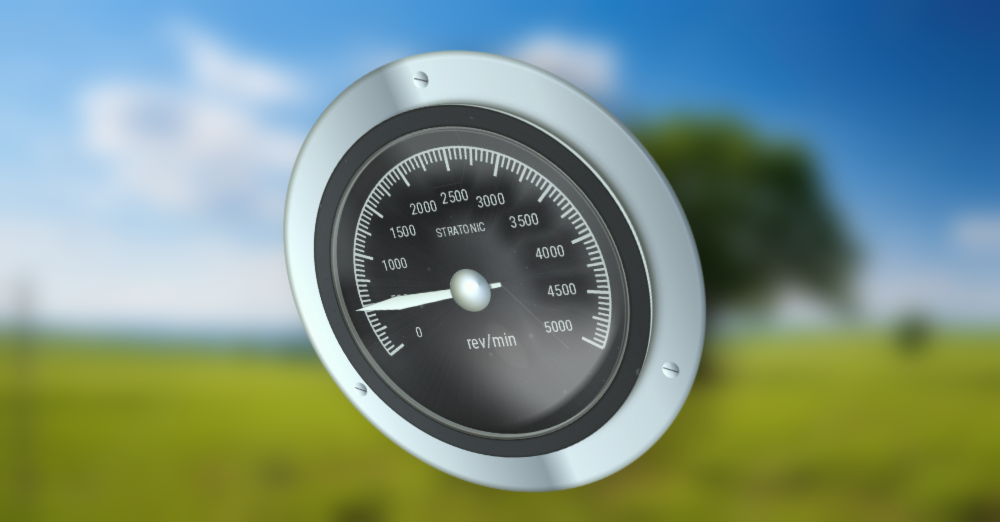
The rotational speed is 500 rpm
